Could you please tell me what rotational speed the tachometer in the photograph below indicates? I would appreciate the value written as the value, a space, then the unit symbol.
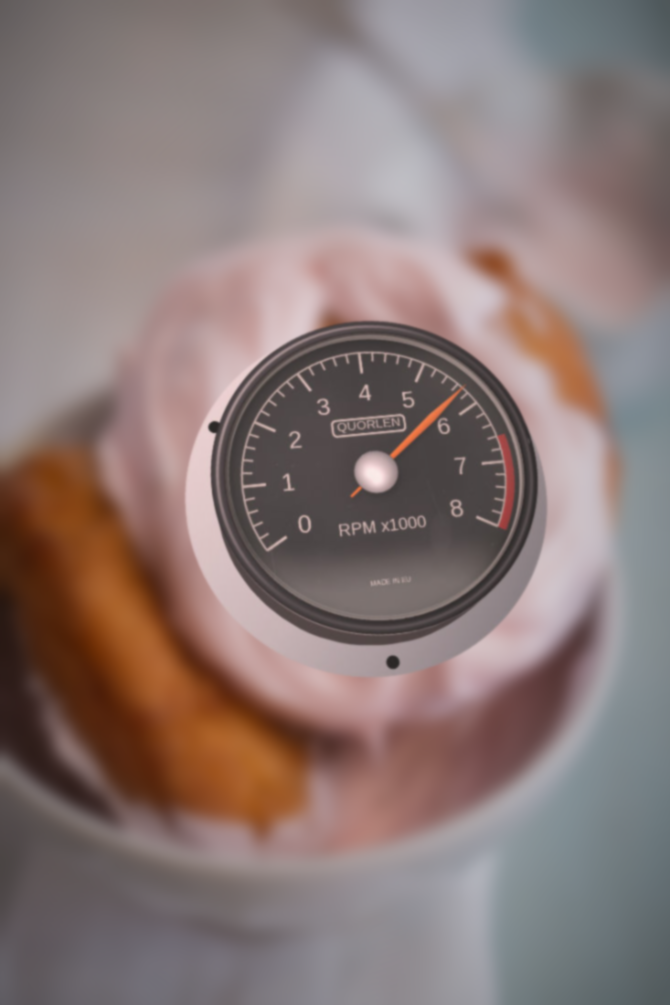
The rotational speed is 5700 rpm
